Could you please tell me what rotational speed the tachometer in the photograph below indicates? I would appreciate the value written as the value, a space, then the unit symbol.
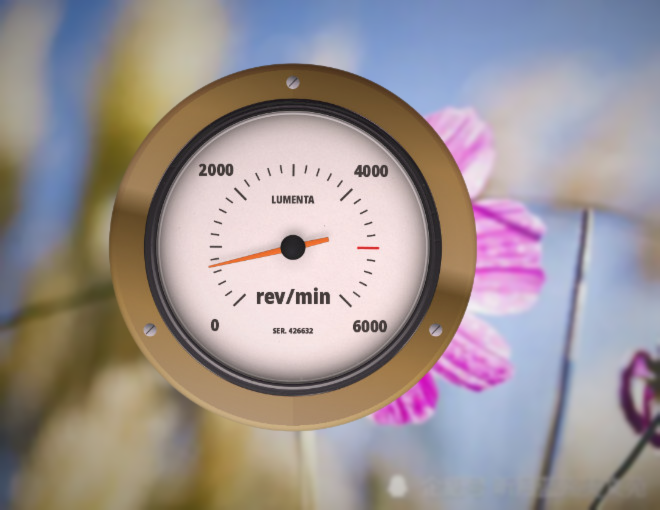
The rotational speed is 700 rpm
